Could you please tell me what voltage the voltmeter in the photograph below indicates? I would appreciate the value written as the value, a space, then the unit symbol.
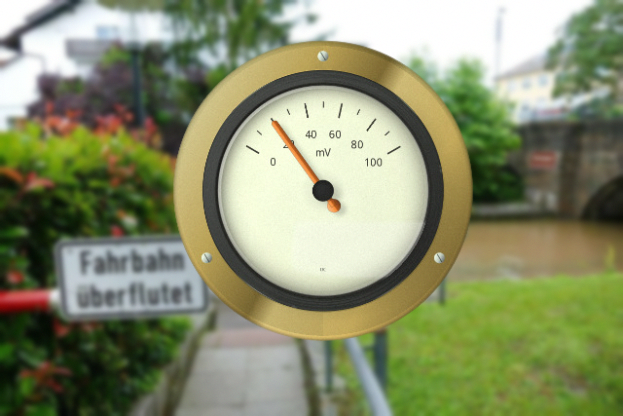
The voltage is 20 mV
